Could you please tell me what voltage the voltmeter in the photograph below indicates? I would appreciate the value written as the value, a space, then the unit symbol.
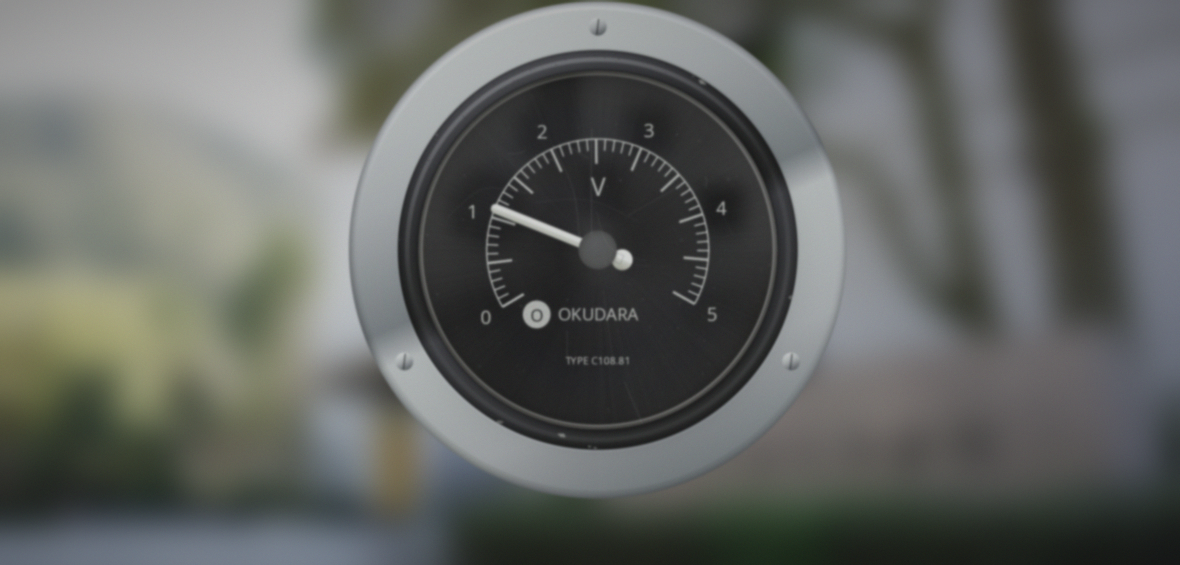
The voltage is 1.1 V
